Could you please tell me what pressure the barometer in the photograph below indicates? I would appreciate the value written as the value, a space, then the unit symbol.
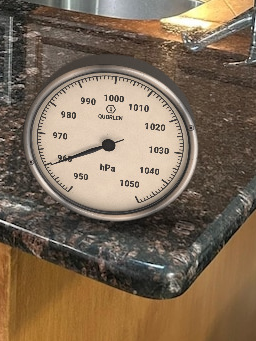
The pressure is 960 hPa
